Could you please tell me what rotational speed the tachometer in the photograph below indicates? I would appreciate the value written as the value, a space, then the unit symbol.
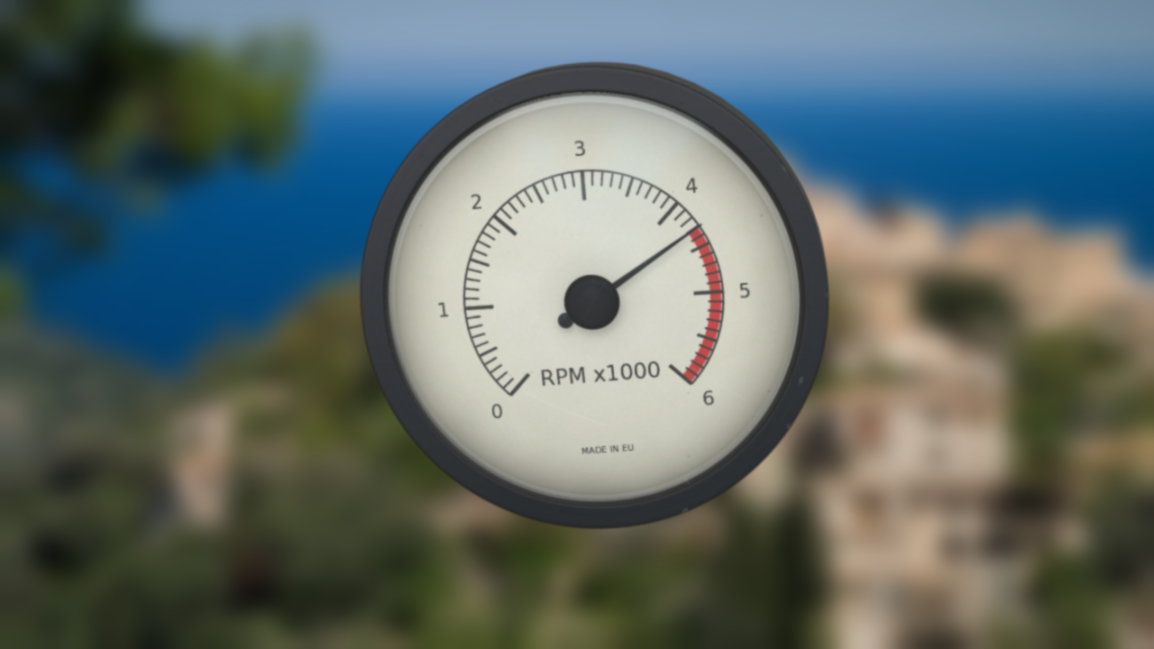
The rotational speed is 4300 rpm
